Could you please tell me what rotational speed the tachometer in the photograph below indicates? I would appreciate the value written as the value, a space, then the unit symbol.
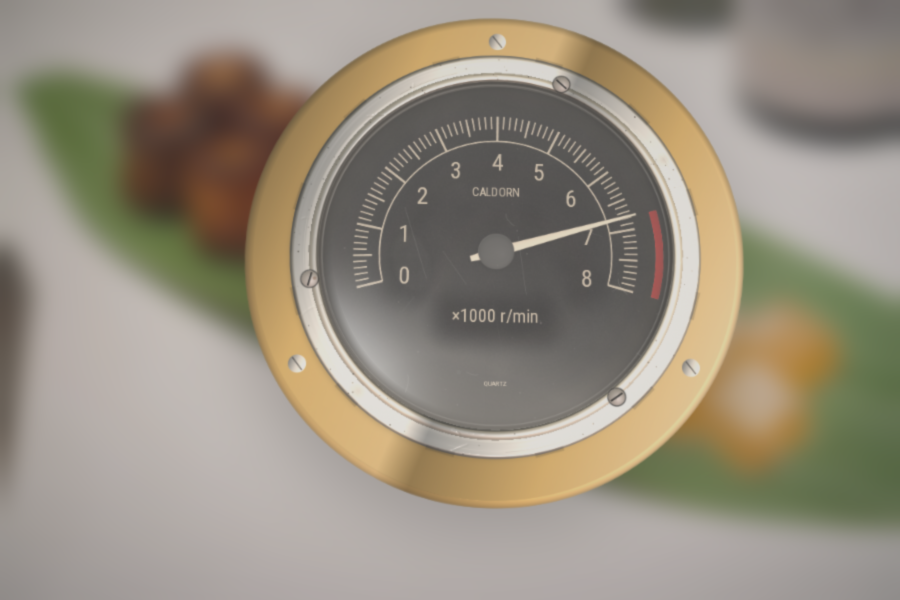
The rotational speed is 6800 rpm
